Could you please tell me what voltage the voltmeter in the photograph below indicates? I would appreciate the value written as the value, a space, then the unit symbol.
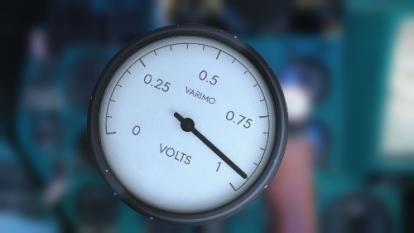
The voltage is 0.95 V
